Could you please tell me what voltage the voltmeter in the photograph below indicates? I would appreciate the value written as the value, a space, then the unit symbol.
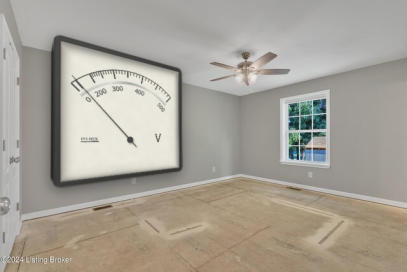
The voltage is 100 V
